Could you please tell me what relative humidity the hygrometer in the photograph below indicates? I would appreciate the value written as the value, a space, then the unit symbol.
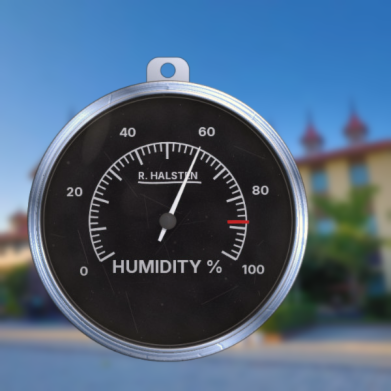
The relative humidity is 60 %
